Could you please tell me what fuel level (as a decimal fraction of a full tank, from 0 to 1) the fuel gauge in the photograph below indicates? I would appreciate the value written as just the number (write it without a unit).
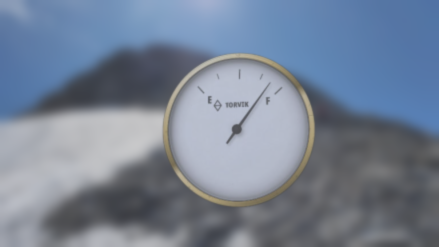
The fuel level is 0.875
